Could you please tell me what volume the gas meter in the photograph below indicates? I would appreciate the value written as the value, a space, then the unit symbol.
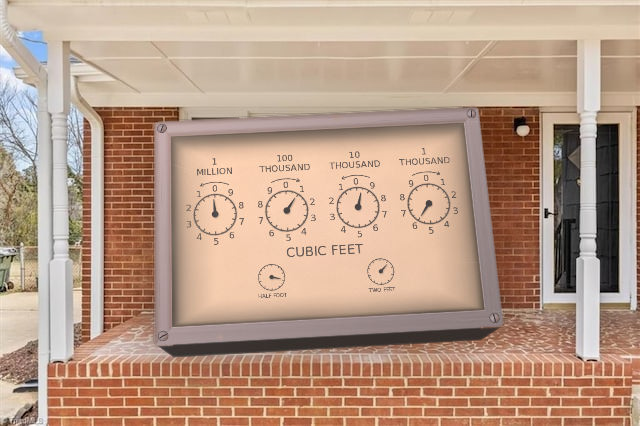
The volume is 9600 ft³
